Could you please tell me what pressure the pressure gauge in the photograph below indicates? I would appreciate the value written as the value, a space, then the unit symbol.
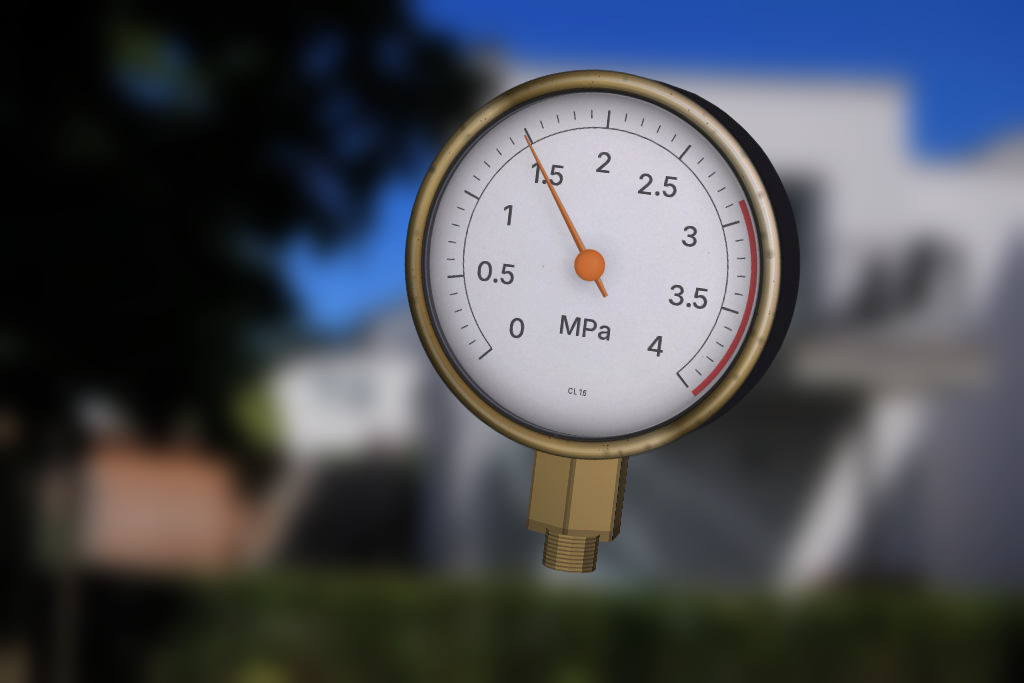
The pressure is 1.5 MPa
